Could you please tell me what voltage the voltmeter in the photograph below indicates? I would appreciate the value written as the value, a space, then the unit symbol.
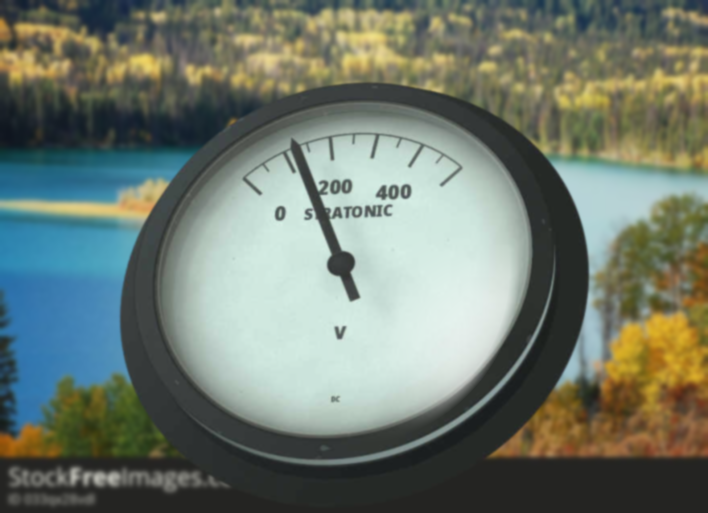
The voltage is 125 V
